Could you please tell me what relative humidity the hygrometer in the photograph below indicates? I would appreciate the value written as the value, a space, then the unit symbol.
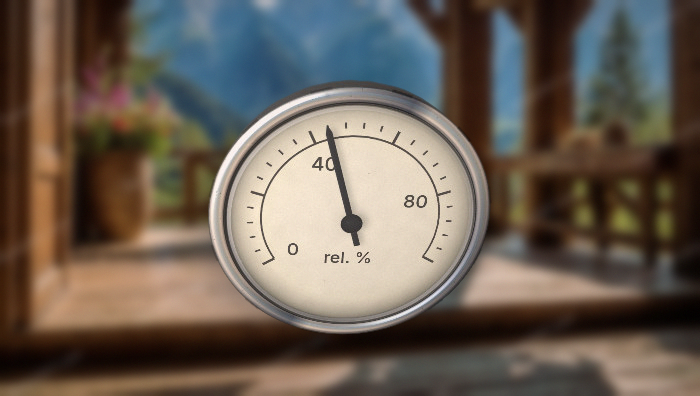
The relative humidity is 44 %
